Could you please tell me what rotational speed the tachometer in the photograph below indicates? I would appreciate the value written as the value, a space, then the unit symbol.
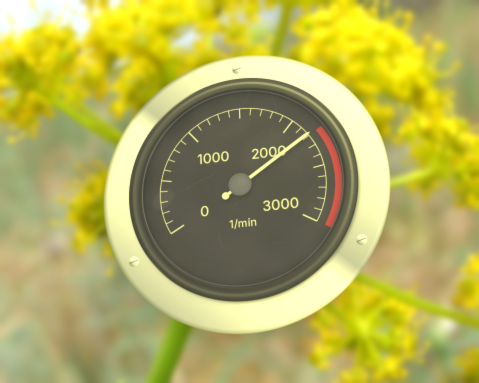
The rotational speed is 2200 rpm
